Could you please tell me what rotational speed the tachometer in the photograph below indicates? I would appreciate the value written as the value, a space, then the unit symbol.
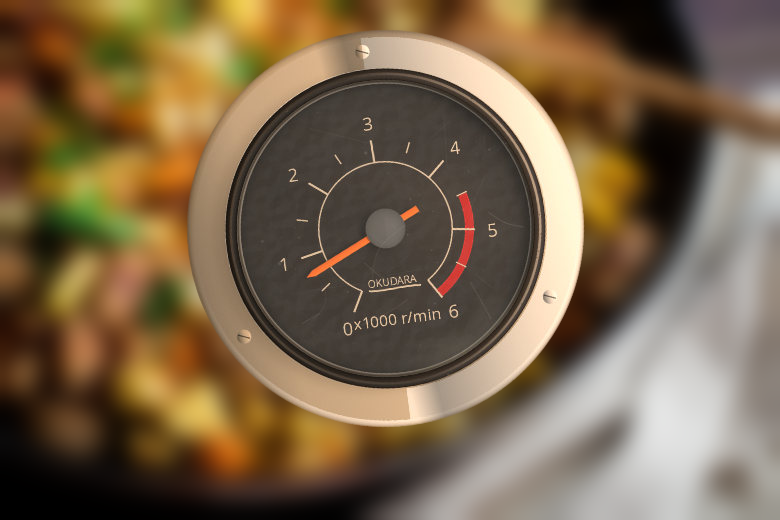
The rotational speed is 750 rpm
